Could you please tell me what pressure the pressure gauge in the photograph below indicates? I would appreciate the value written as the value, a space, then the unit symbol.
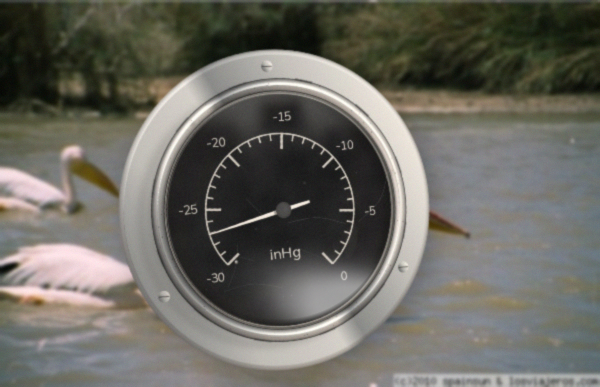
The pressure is -27 inHg
